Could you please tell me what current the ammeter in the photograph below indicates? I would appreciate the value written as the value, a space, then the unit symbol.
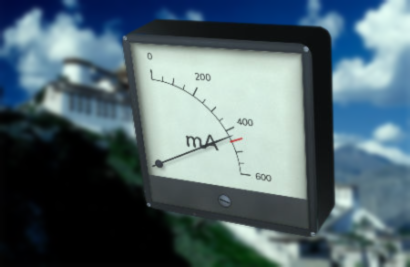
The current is 425 mA
